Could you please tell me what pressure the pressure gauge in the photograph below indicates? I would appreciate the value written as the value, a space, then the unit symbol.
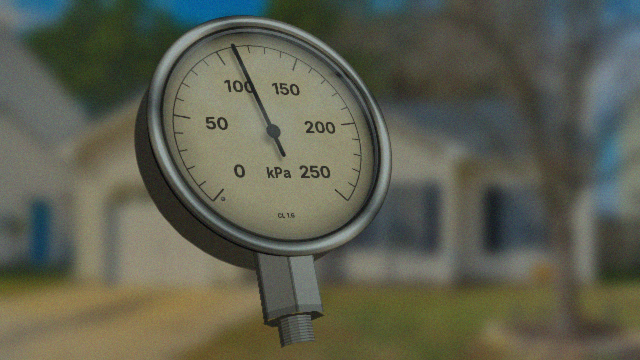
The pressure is 110 kPa
